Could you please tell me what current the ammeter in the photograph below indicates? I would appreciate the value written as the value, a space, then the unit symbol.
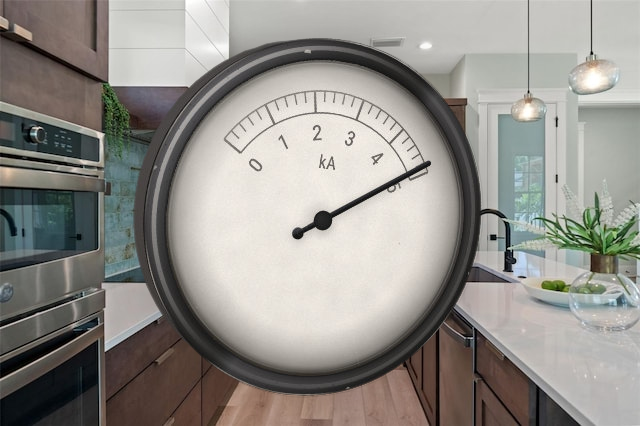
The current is 4.8 kA
